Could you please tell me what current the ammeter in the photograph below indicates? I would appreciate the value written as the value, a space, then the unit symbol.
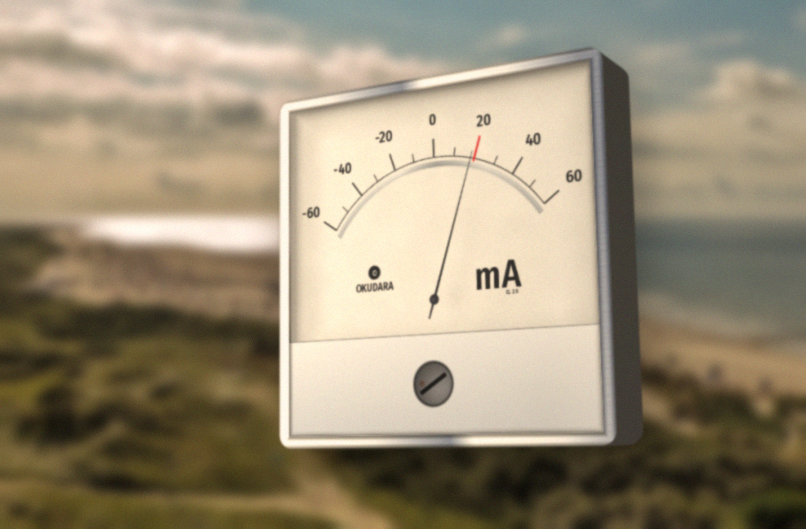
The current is 20 mA
